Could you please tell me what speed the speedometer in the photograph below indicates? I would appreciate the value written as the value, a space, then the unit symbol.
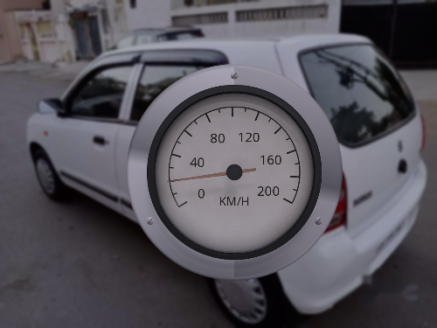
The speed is 20 km/h
